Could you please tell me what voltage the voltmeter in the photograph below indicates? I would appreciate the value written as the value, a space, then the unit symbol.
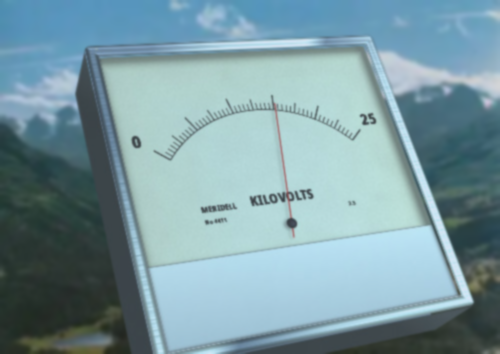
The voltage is 15 kV
